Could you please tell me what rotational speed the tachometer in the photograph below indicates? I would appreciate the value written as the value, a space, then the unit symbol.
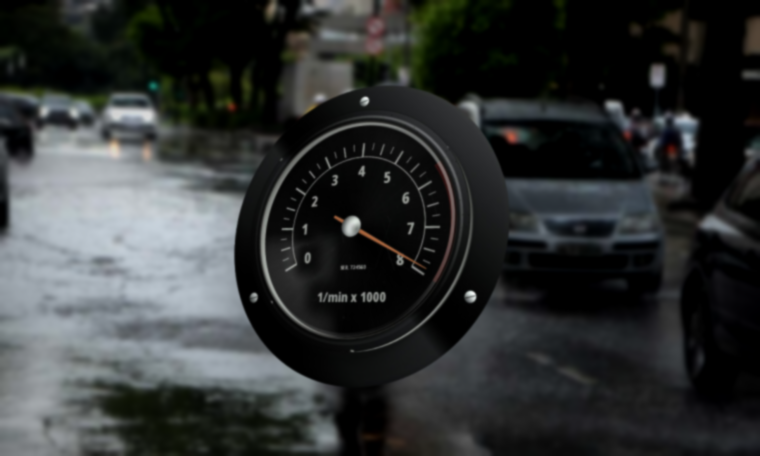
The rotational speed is 7875 rpm
